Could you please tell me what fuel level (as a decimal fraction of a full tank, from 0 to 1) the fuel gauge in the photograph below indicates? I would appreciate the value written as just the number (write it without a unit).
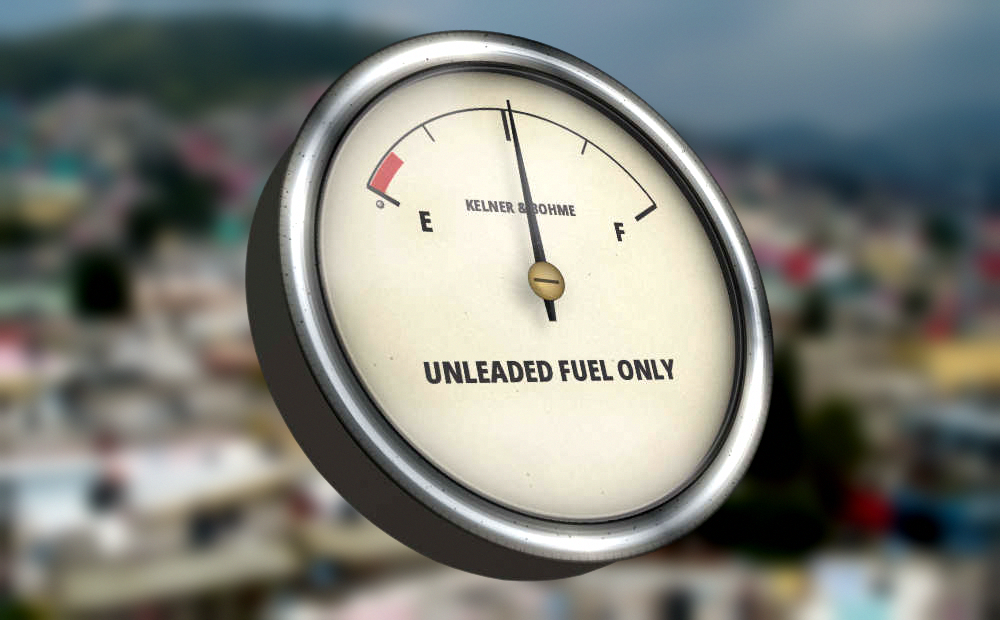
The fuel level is 0.5
